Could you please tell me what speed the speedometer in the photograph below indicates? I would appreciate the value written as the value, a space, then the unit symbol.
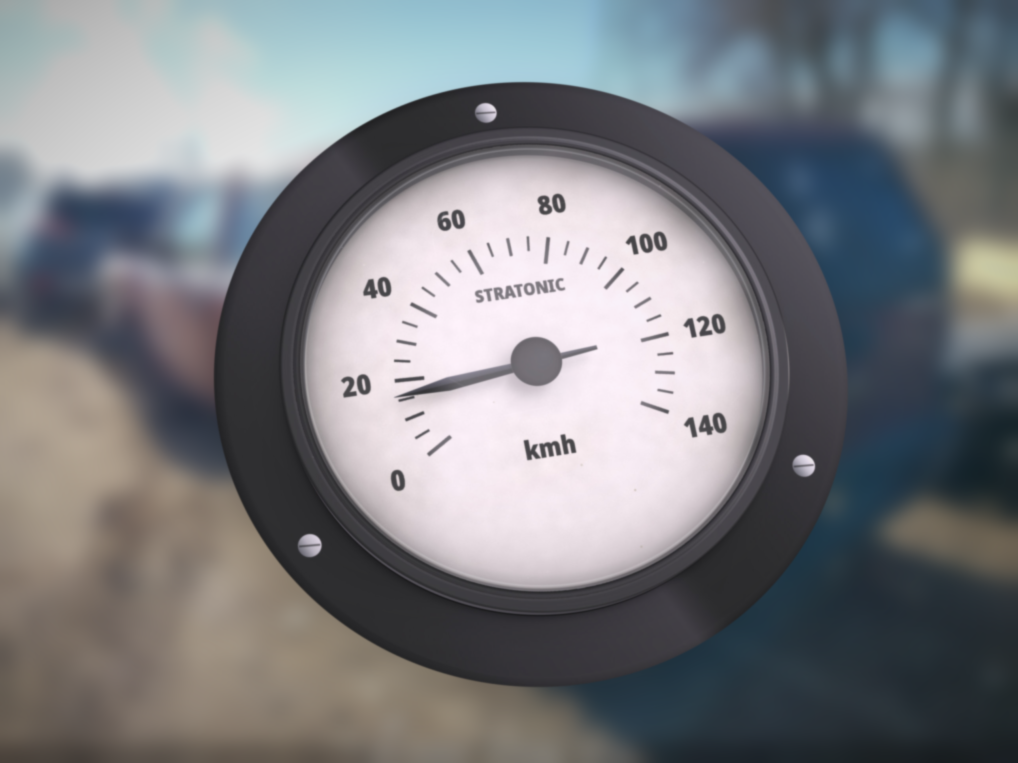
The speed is 15 km/h
